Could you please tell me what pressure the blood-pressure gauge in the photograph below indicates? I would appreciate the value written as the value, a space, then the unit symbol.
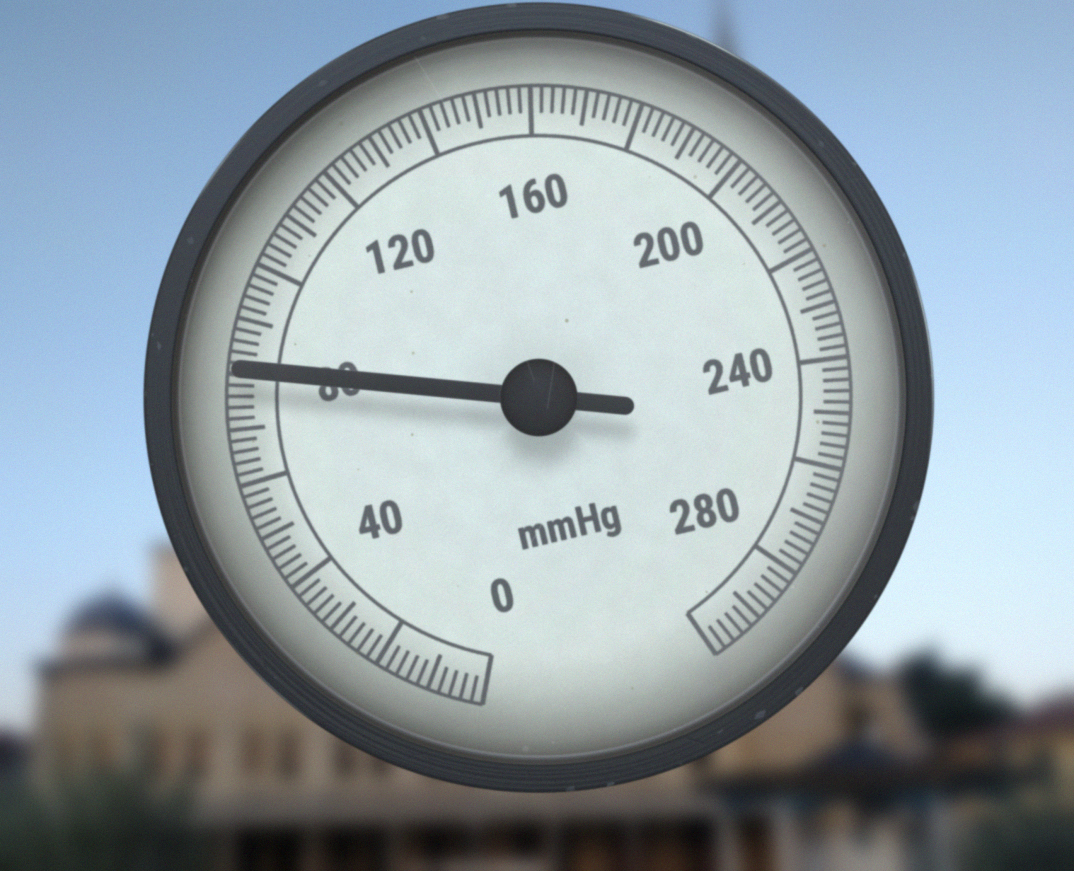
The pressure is 81 mmHg
